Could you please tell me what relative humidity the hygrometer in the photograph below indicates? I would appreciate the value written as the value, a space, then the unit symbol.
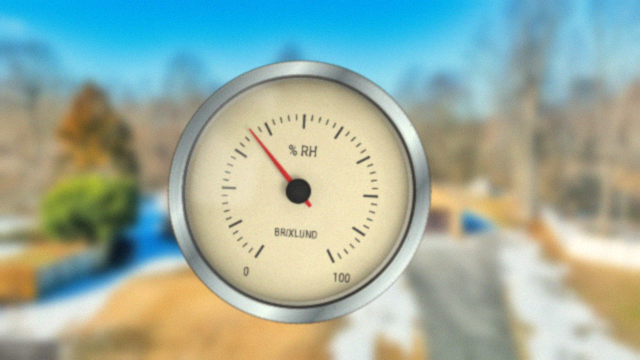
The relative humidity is 36 %
